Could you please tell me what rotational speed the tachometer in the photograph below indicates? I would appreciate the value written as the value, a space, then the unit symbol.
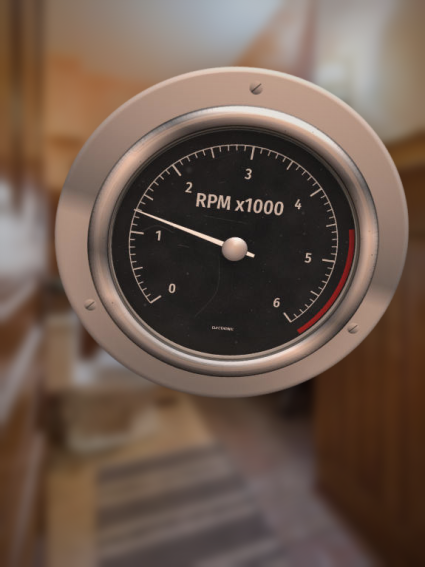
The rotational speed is 1300 rpm
